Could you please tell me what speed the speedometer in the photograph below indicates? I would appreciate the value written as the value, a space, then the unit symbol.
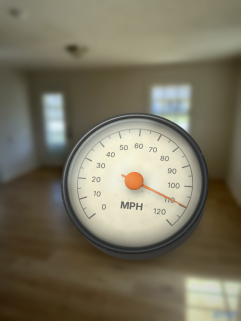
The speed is 110 mph
